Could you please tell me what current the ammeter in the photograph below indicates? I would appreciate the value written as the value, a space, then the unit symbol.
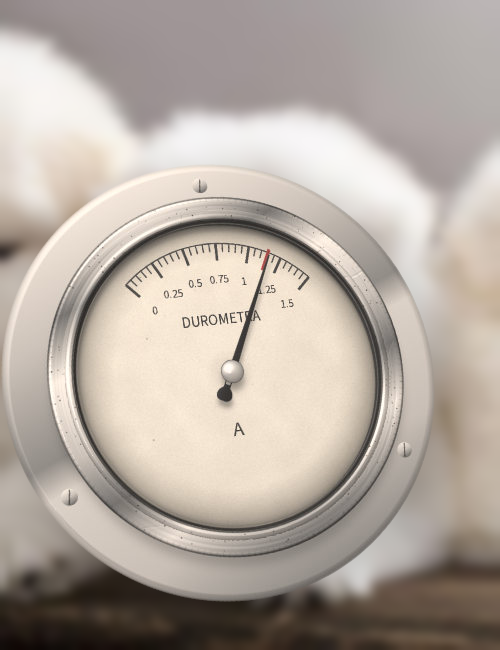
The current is 1.15 A
